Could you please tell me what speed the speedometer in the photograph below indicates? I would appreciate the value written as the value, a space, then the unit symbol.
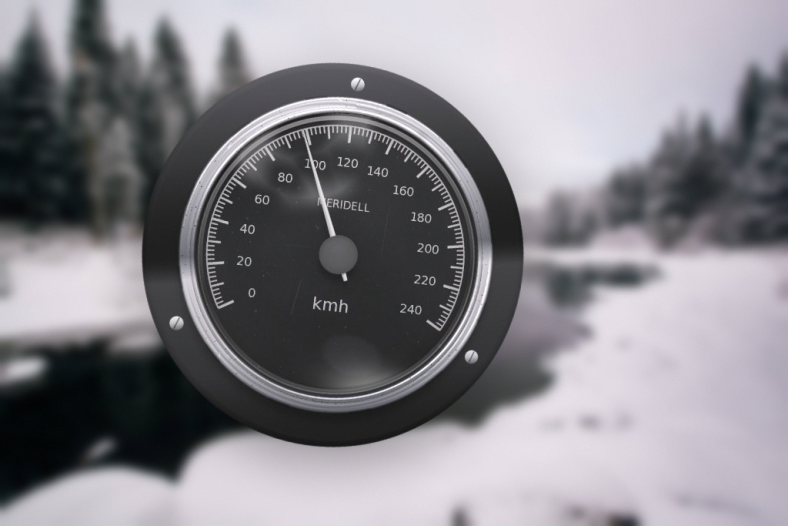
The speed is 98 km/h
